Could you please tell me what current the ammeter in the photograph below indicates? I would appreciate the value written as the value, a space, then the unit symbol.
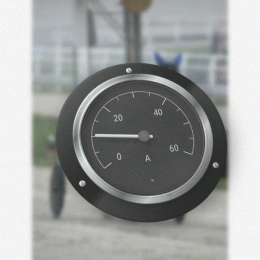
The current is 10 A
